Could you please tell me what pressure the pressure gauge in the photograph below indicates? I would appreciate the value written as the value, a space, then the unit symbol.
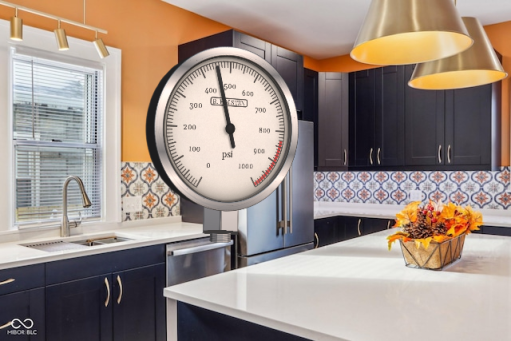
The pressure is 450 psi
